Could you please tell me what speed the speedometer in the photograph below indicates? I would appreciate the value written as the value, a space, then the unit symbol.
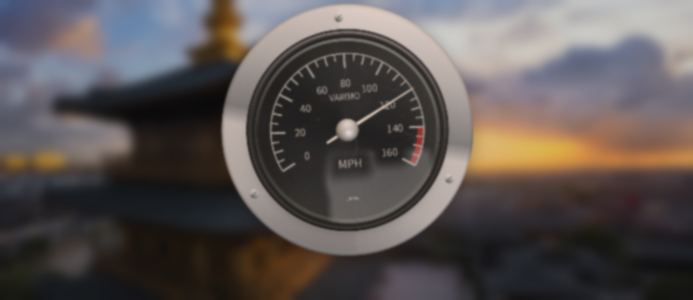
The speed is 120 mph
